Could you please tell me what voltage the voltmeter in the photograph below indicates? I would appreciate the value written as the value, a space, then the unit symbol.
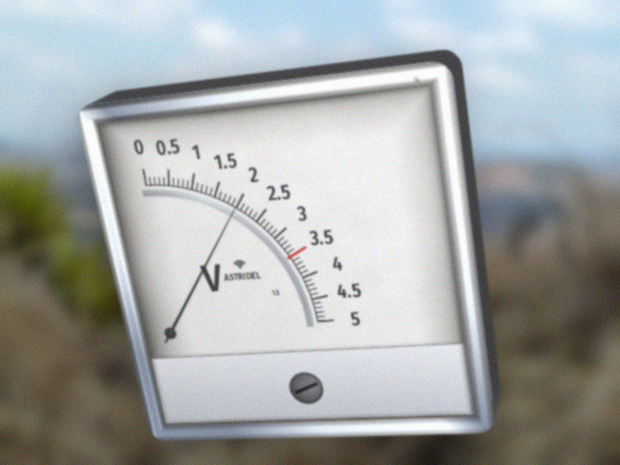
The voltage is 2 V
